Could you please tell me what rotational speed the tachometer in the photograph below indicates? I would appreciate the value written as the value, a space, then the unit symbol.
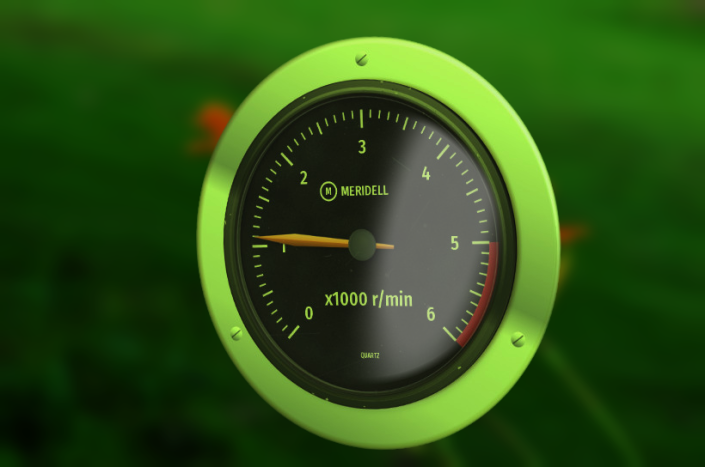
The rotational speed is 1100 rpm
